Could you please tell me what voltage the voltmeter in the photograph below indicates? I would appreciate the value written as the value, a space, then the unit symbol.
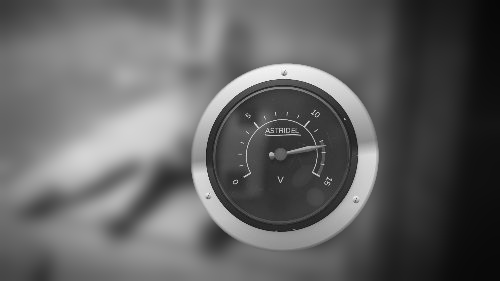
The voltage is 12.5 V
